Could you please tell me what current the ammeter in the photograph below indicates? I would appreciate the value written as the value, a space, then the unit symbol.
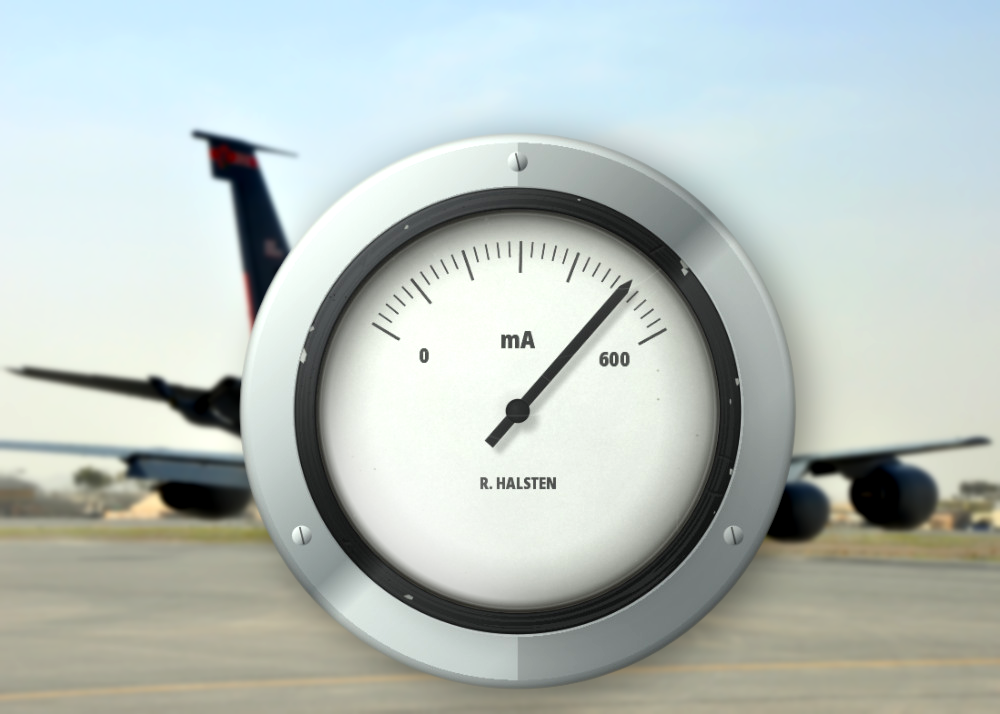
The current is 500 mA
